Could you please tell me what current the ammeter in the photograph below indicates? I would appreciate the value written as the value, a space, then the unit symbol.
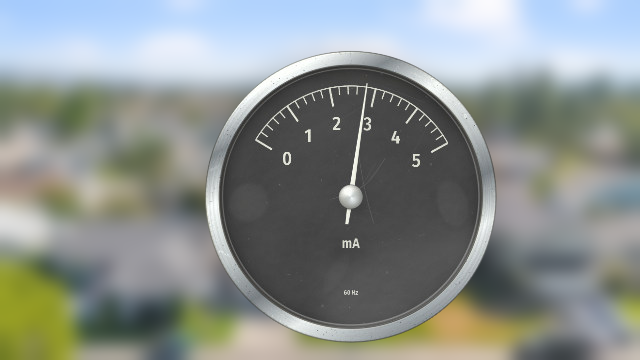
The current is 2.8 mA
